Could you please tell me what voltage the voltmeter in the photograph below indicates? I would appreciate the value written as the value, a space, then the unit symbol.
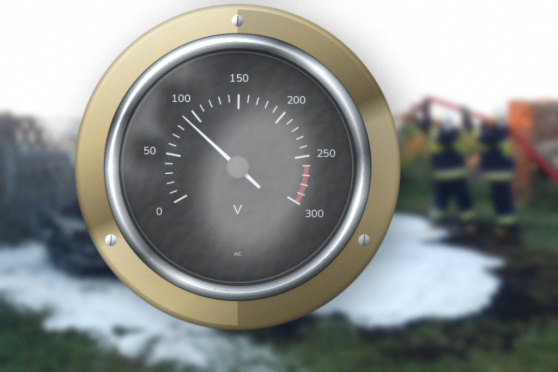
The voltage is 90 V
